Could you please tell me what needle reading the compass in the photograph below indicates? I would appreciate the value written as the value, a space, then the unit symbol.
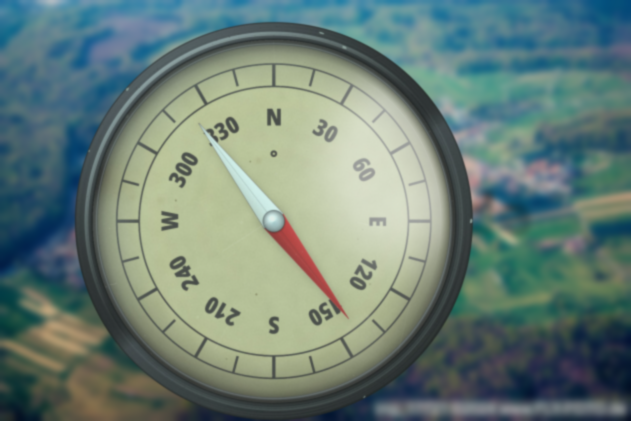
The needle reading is 142.5 °
